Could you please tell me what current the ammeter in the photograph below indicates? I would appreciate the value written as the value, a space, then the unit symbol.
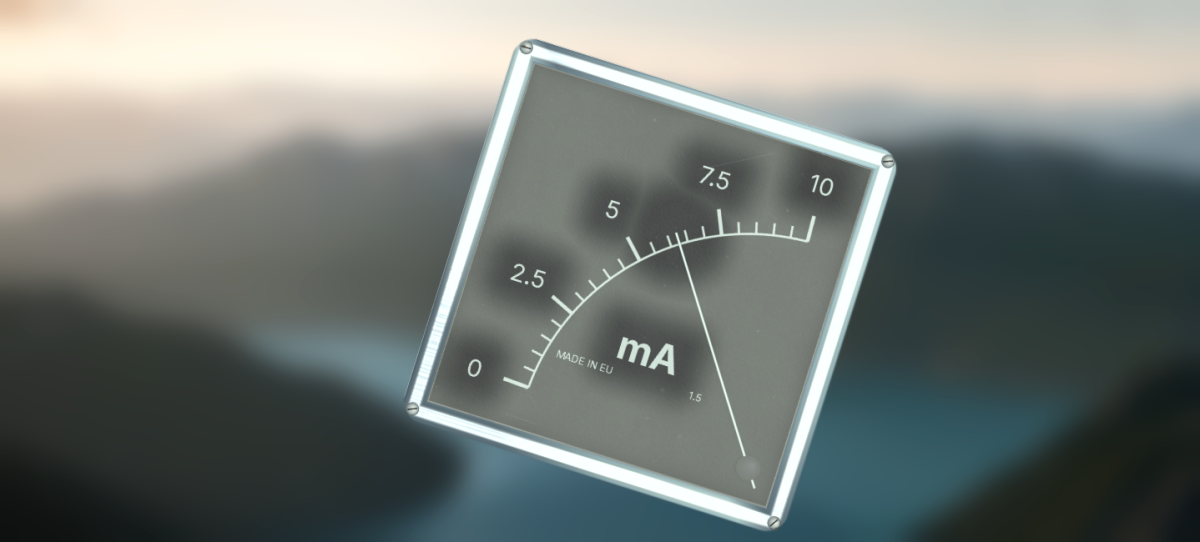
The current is 6.25 mA
